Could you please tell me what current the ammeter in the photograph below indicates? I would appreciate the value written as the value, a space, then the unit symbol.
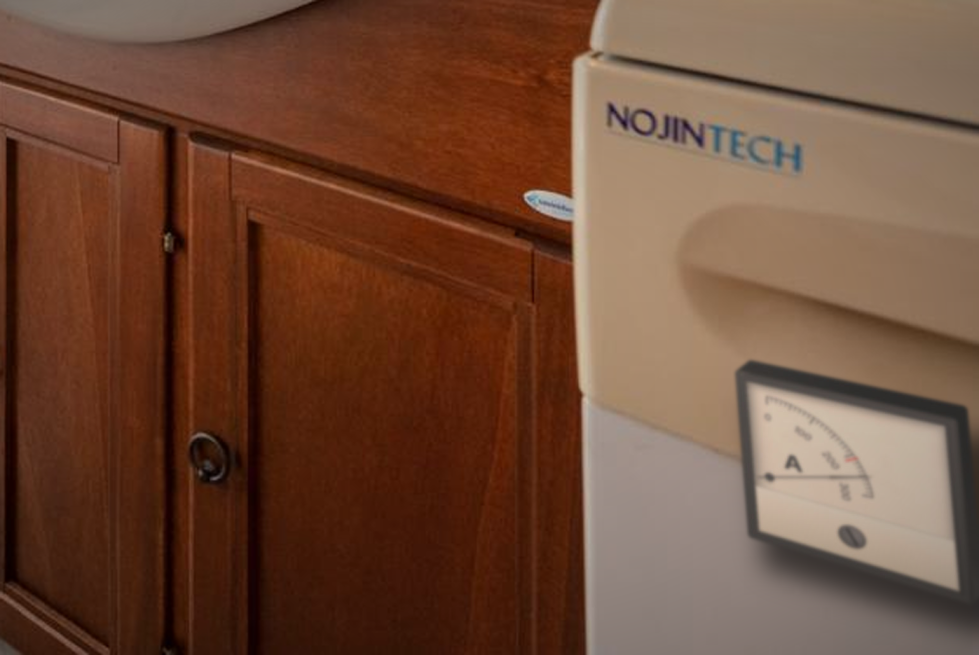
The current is 250 A
